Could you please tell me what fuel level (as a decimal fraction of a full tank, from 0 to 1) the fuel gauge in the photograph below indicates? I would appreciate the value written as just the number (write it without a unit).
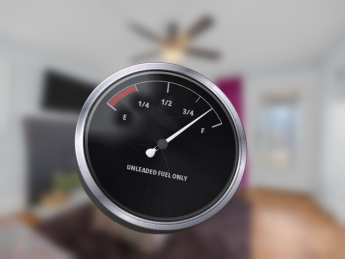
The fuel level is 0.875
